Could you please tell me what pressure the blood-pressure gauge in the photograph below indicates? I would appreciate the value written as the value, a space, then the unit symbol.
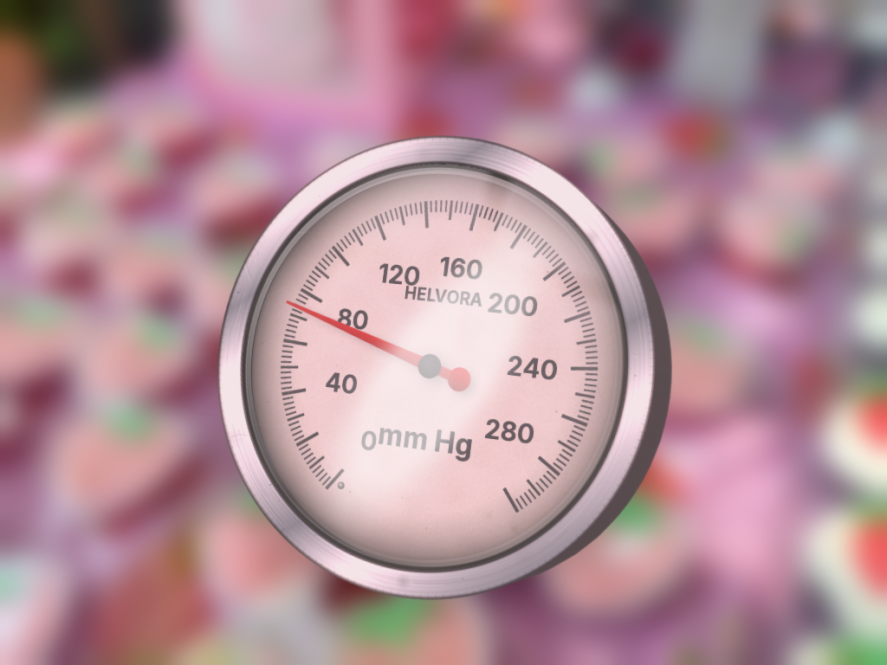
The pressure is 74 mmHg
